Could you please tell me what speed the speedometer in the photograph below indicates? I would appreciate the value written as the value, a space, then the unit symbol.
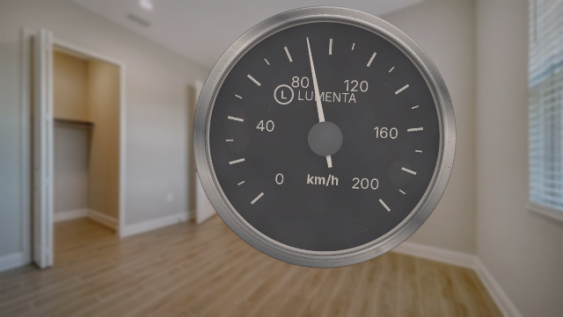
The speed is 90 km/h
